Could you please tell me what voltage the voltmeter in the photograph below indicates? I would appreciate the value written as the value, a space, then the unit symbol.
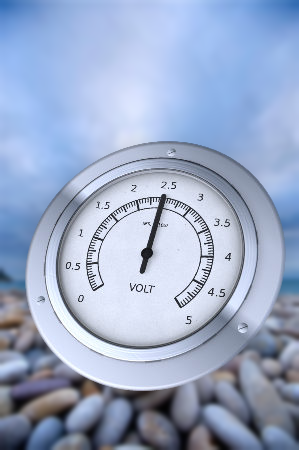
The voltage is 2.5 V
